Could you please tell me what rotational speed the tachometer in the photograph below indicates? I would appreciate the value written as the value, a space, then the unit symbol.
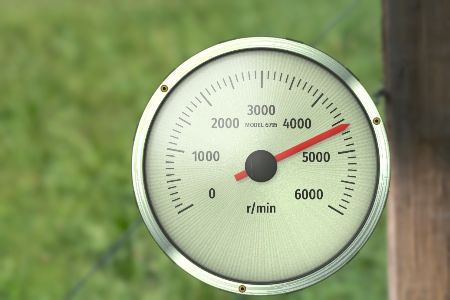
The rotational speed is 4600 rpm
